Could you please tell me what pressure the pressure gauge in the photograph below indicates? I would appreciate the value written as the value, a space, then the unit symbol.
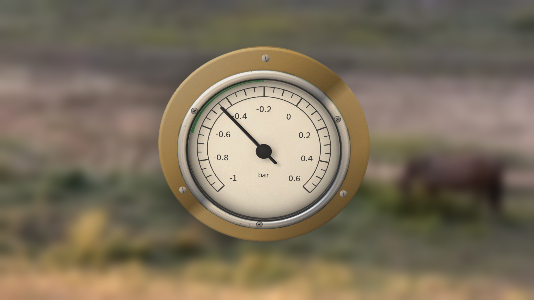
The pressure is -0.45 bar
